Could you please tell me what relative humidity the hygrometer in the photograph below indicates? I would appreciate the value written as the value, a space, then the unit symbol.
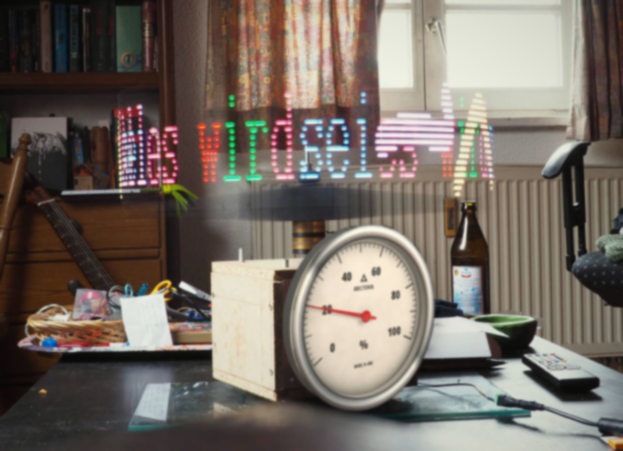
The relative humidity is 20 %
